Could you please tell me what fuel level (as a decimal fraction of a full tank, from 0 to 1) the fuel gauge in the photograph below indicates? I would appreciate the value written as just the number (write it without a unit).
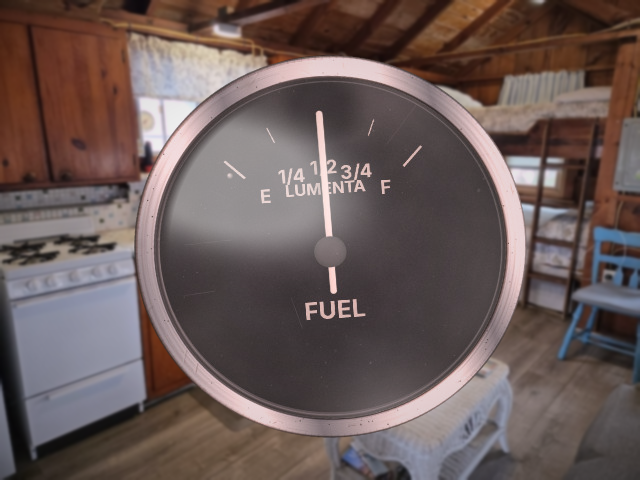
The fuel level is 0.5
